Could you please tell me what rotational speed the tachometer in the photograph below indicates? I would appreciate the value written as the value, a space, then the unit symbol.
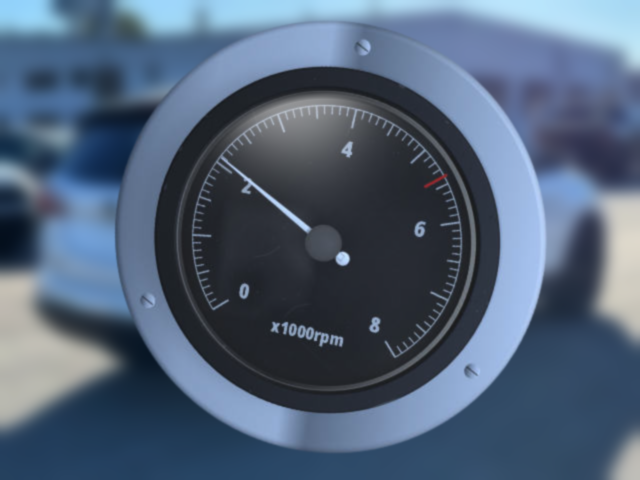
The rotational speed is 2100 rpm
